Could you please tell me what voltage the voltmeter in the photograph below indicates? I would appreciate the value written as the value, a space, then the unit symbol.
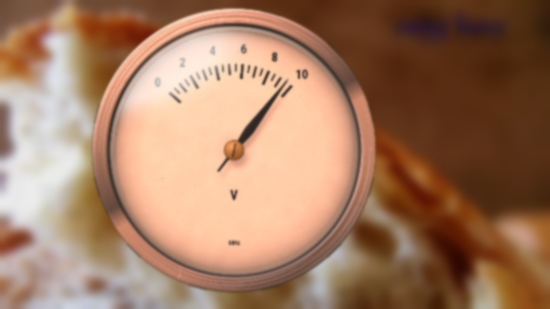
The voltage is 9.5 V
